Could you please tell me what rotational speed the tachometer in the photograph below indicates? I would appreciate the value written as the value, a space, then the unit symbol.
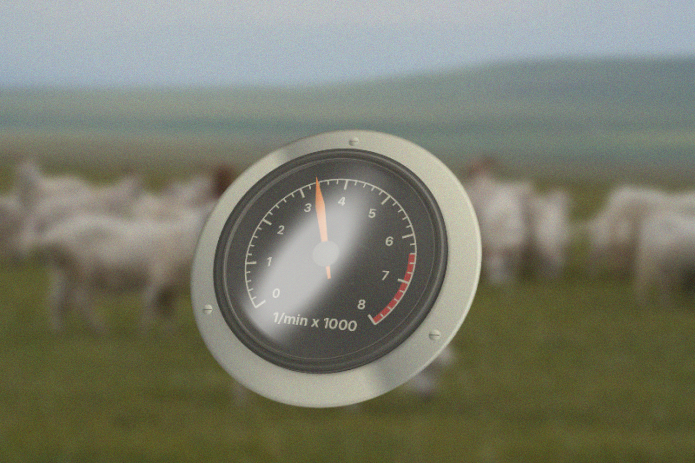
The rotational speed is 3400 rpm
